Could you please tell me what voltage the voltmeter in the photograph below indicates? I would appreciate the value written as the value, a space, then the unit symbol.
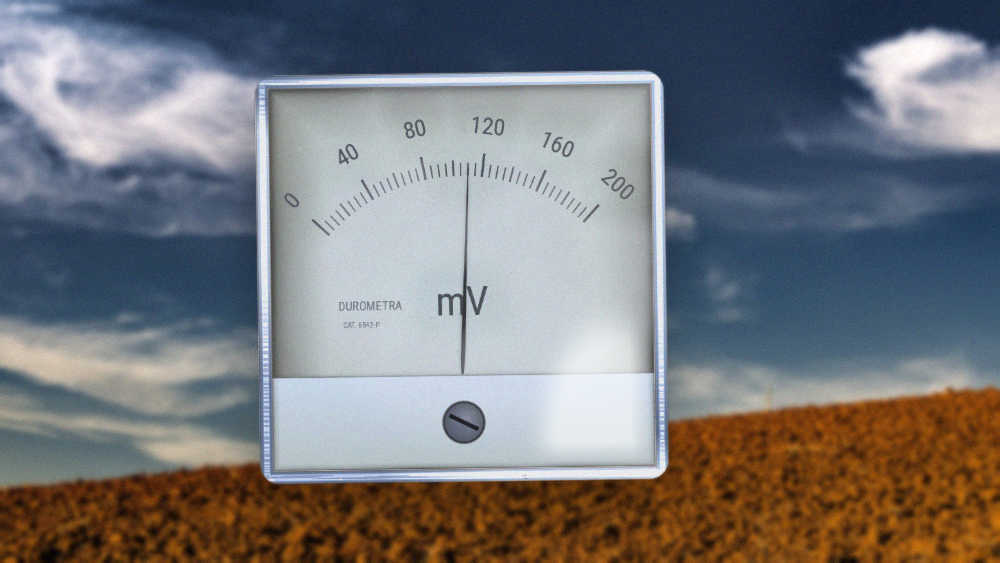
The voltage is 110 mV
